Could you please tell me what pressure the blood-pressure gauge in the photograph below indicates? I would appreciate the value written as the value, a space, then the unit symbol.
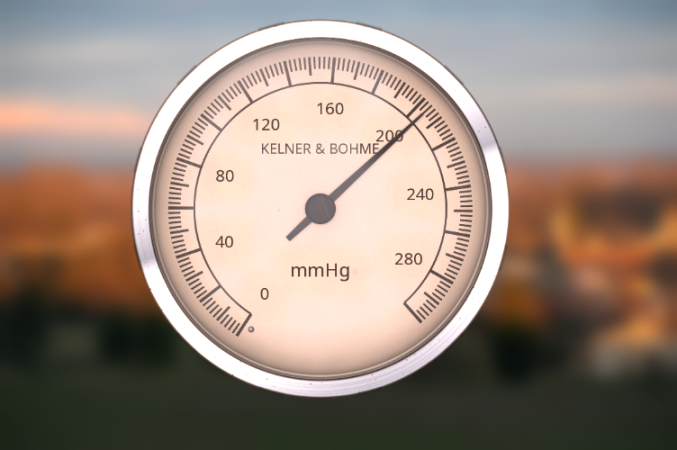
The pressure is 204 mmHg
